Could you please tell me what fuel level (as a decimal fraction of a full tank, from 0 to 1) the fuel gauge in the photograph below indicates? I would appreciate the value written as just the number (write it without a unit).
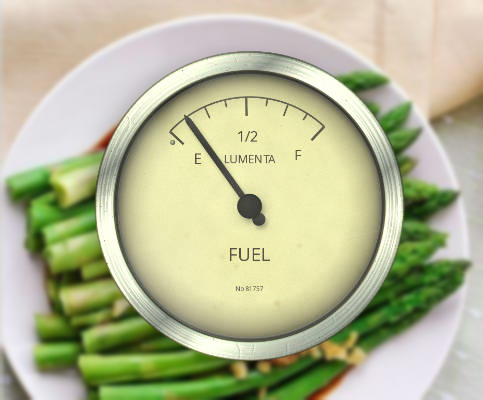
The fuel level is 0.125
